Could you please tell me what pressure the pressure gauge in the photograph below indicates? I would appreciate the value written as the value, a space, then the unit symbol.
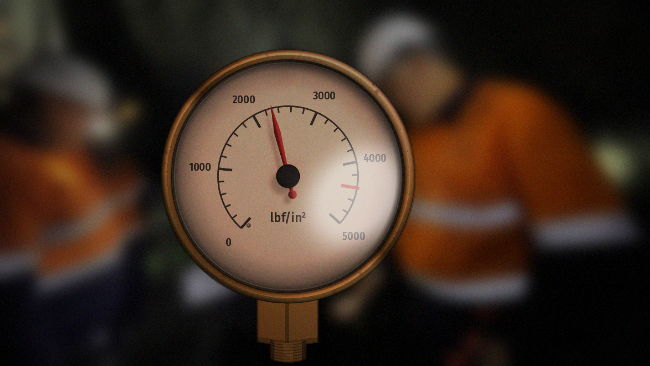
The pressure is 2300 psi
